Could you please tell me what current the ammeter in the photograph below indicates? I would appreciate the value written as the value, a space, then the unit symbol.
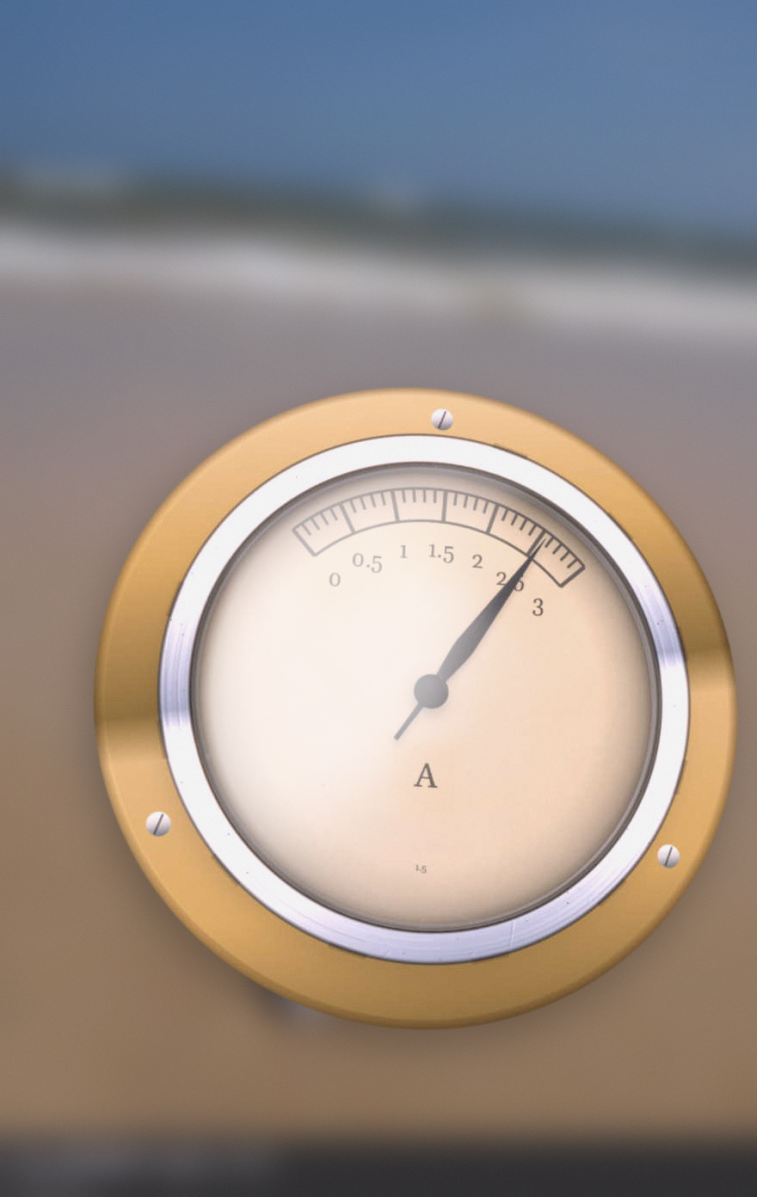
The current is 2.55 A
